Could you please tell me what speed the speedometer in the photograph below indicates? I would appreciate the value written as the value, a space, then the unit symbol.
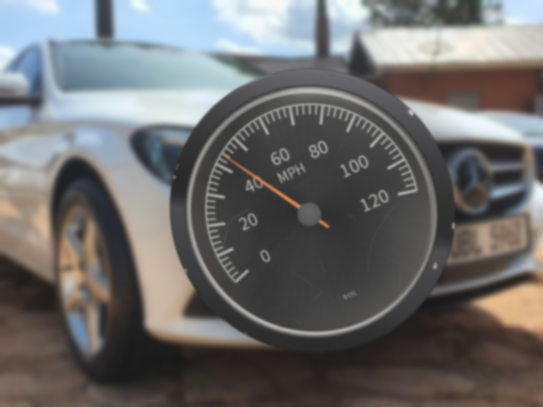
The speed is 44 mph
